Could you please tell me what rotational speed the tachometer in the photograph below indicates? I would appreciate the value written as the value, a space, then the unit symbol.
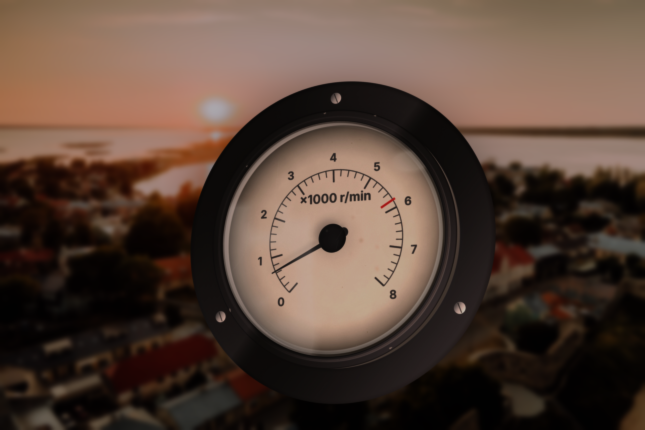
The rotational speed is 600 rpm
